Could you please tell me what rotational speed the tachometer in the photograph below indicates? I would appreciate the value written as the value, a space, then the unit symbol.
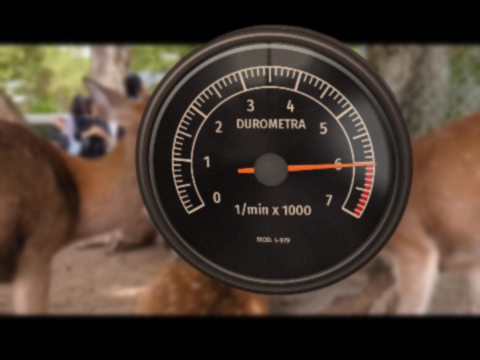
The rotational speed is 6000 rpm
